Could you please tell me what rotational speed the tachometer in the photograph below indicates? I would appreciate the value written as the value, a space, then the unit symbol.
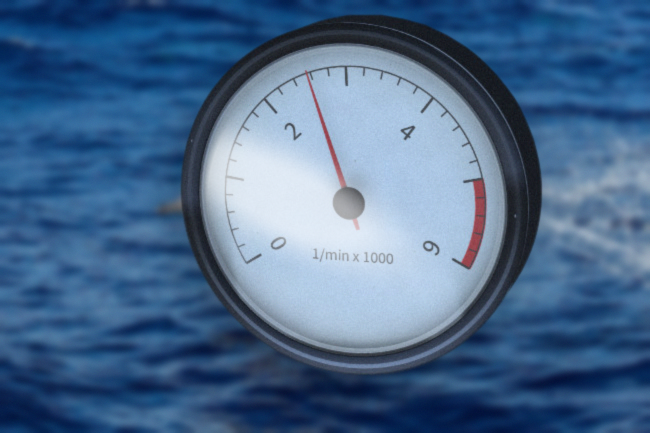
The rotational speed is 2600 rpm
